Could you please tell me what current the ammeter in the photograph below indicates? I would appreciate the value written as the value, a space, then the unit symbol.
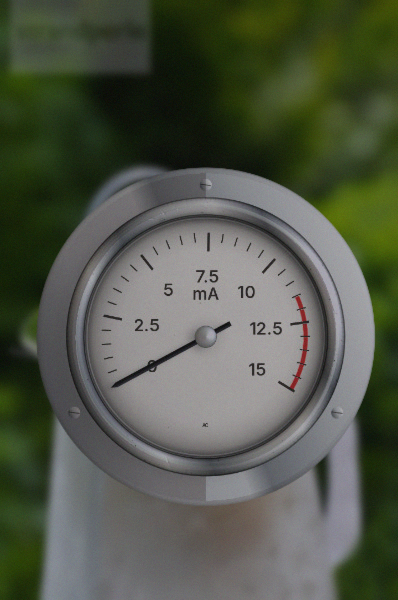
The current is 0 mA
